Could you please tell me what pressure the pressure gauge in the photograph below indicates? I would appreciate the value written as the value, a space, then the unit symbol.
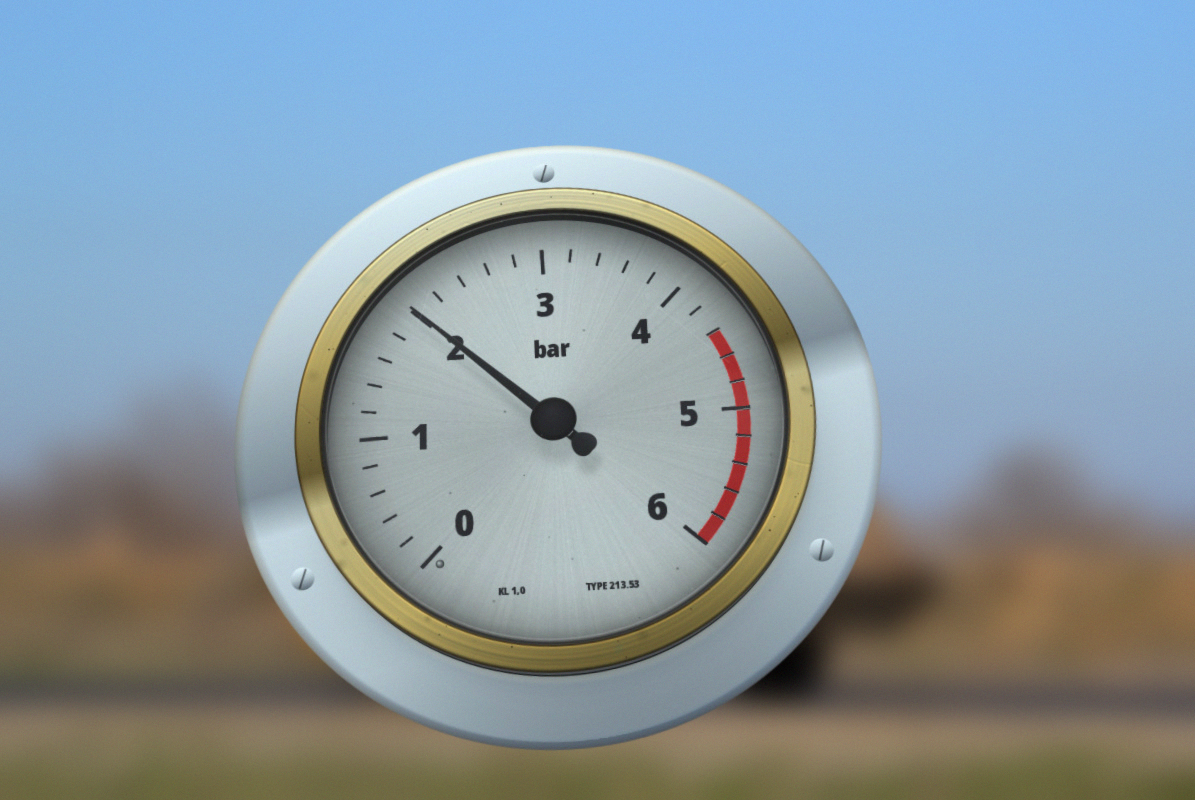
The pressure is 2 bar
